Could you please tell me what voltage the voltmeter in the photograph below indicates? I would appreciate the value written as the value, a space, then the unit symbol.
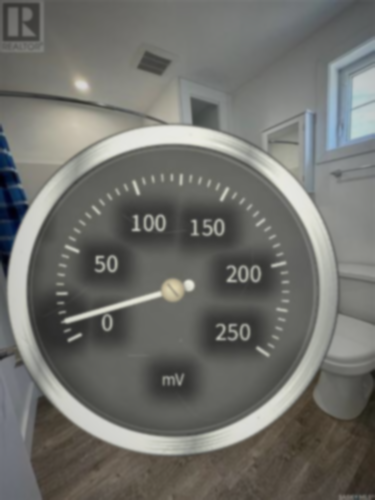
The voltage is 10 mV
